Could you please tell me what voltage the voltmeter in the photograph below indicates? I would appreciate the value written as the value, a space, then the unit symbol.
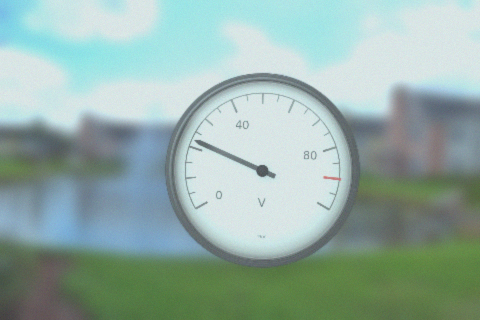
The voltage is 22.5 V
